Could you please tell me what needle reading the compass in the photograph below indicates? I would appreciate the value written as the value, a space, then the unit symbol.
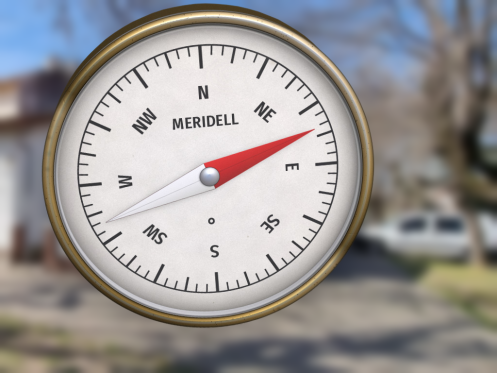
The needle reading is 70 °
